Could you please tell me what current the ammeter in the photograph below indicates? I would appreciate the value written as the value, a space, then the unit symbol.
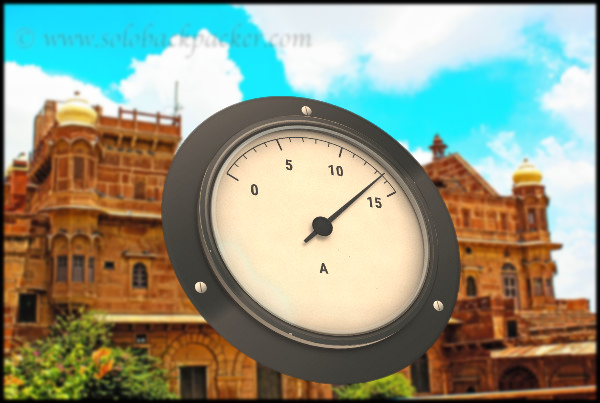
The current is 13.5 A
